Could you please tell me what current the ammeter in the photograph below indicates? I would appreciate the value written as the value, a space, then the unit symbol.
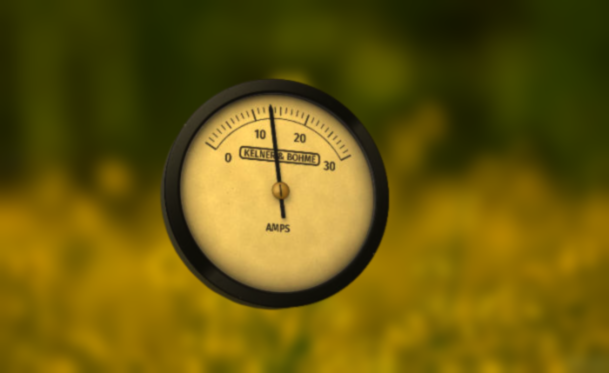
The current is 13 A
